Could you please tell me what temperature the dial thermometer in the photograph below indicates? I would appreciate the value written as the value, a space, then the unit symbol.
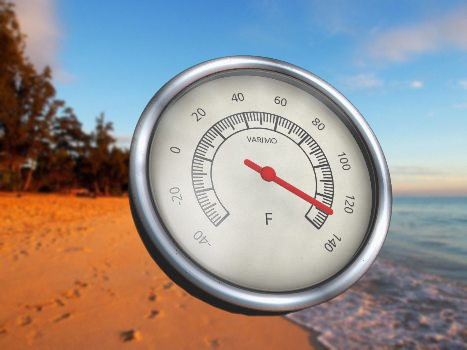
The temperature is 130 °F
